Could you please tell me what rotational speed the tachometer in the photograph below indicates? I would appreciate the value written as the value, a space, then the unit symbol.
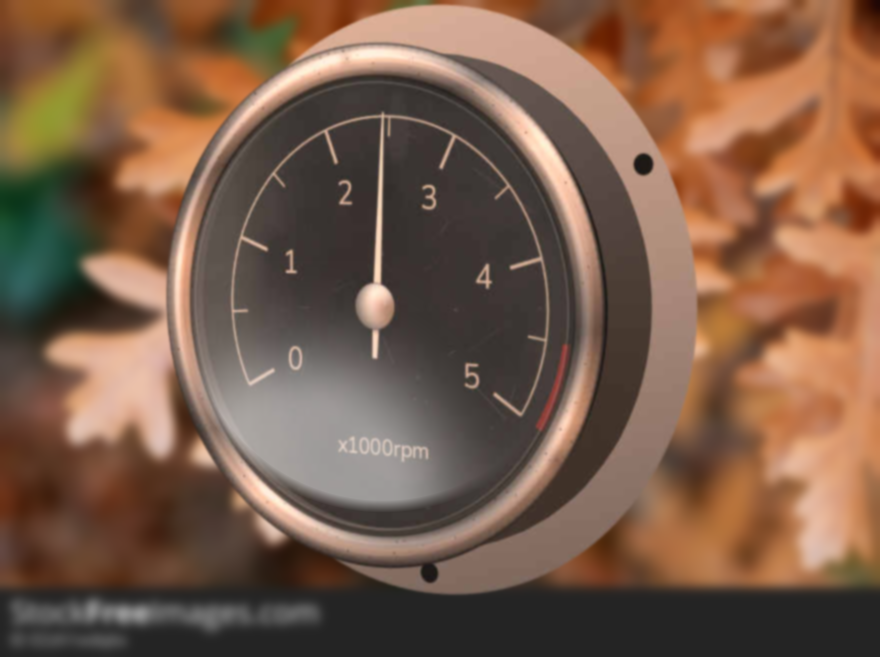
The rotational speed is 2500 rpm
